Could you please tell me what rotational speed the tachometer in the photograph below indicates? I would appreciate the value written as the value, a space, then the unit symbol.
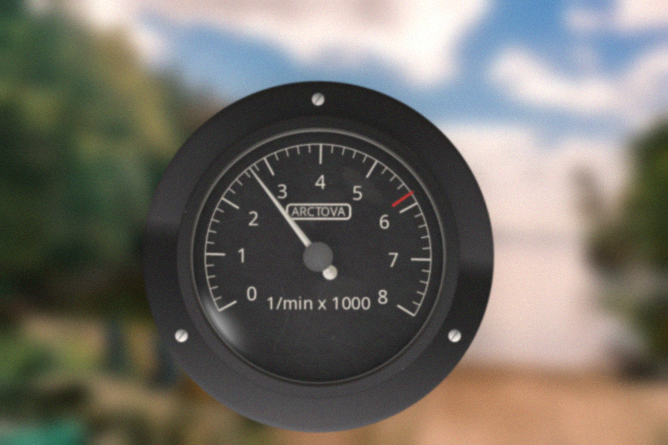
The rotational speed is 2700 rpm
